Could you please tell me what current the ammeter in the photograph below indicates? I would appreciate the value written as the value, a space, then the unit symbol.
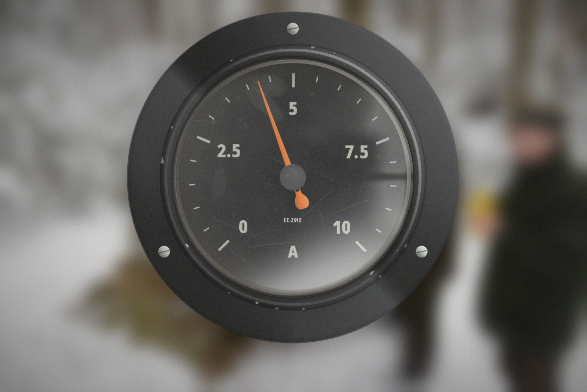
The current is 4.25 A
